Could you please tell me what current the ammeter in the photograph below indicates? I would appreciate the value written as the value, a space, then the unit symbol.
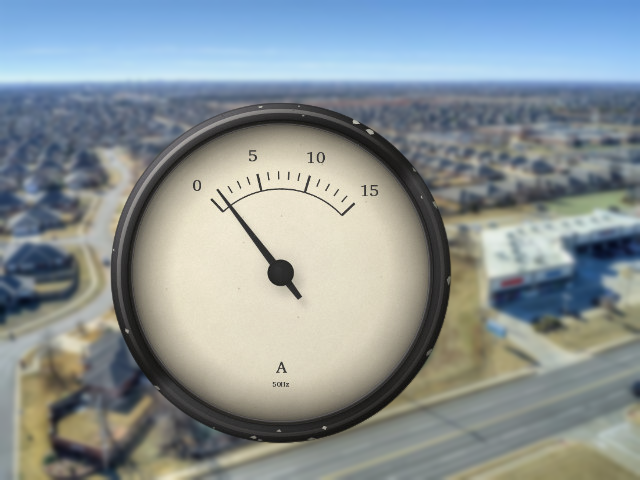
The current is 1 A
